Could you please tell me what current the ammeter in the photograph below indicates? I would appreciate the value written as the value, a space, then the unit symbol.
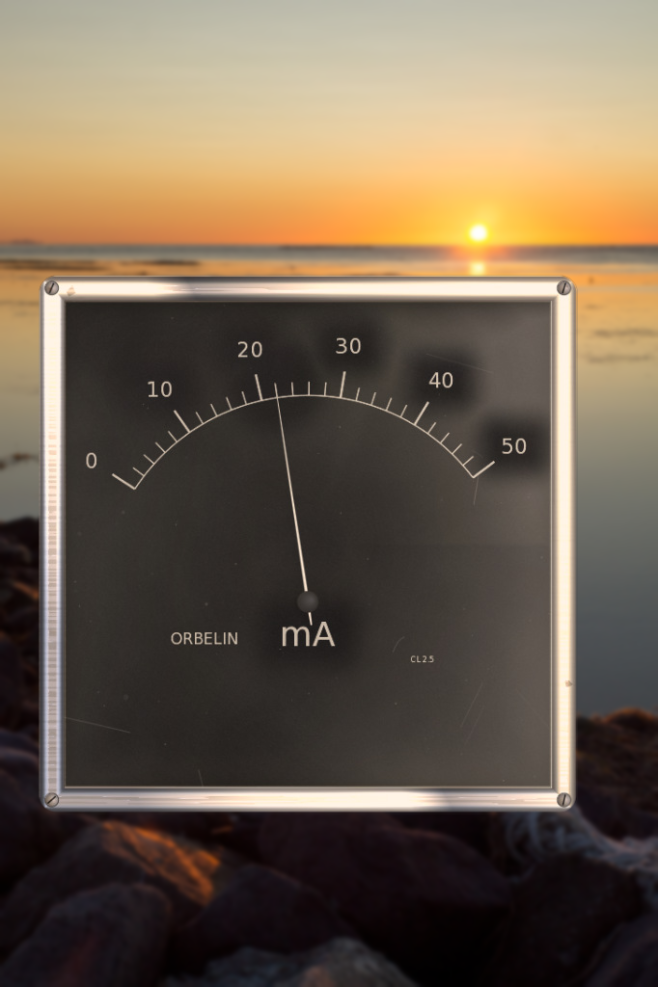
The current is 22 mA
